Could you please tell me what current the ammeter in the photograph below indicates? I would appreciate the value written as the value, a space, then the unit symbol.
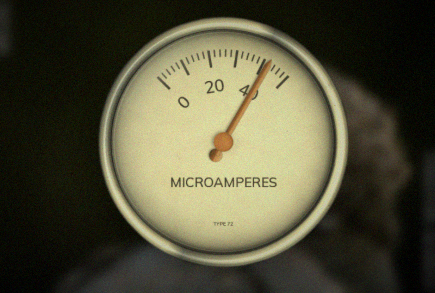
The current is 42 µA
